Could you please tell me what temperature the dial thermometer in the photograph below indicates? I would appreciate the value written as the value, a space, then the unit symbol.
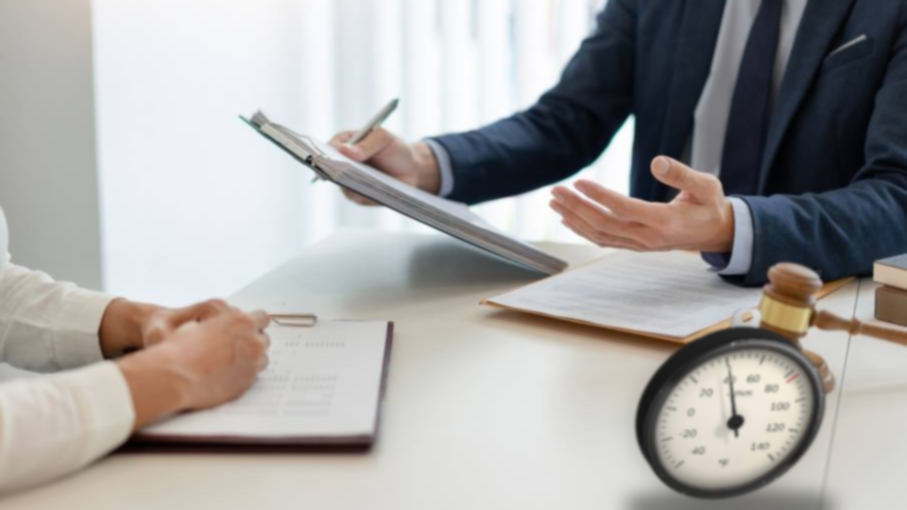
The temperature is 40 °F
